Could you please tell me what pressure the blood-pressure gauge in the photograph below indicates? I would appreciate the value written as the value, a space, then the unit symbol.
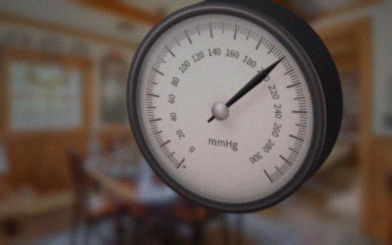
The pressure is 200 mmHg
